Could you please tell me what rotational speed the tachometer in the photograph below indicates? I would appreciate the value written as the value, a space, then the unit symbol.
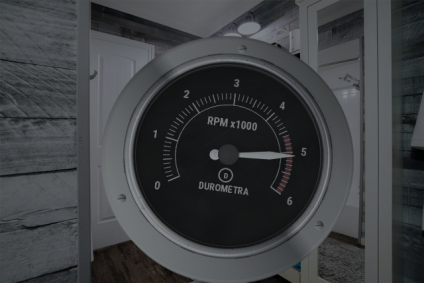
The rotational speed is 5100 rpm
